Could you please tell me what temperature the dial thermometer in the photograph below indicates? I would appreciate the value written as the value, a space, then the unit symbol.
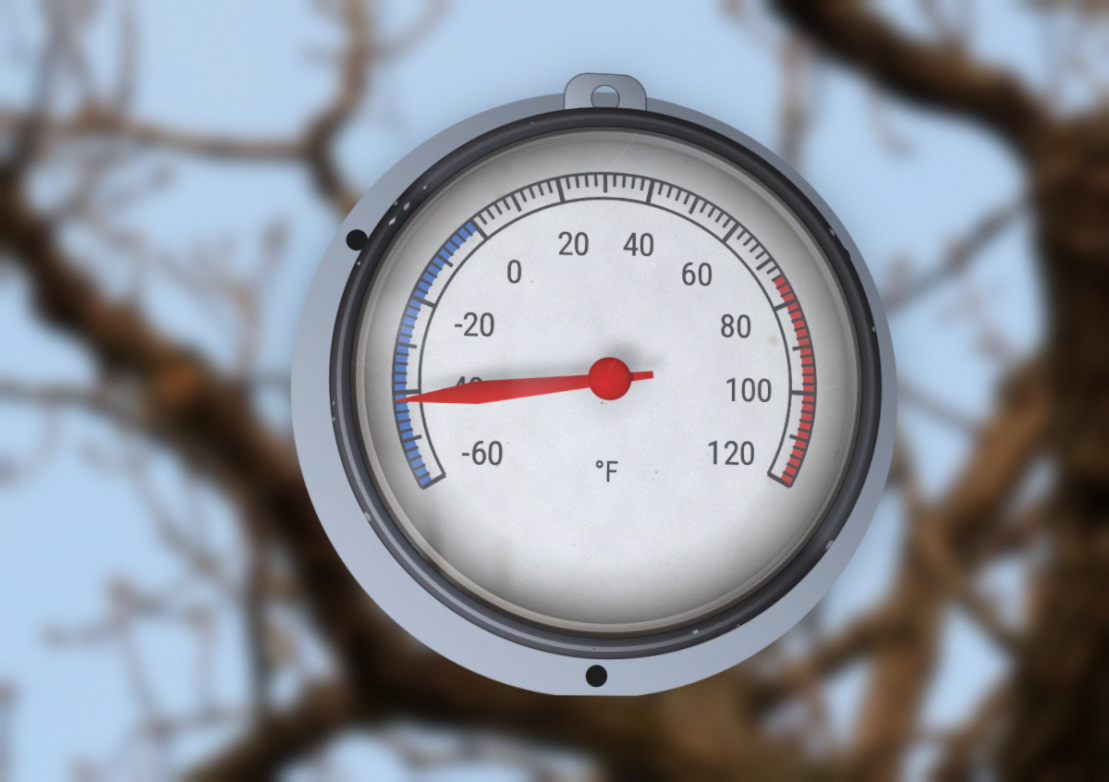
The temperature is -42 °F
